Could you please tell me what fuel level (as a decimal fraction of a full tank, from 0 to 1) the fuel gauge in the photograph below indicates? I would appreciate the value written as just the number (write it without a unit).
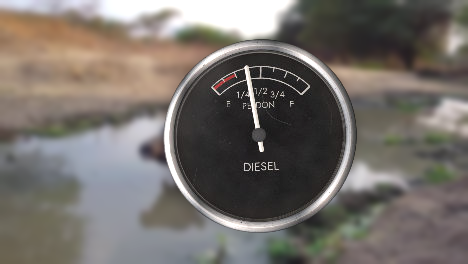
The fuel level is 0.375
